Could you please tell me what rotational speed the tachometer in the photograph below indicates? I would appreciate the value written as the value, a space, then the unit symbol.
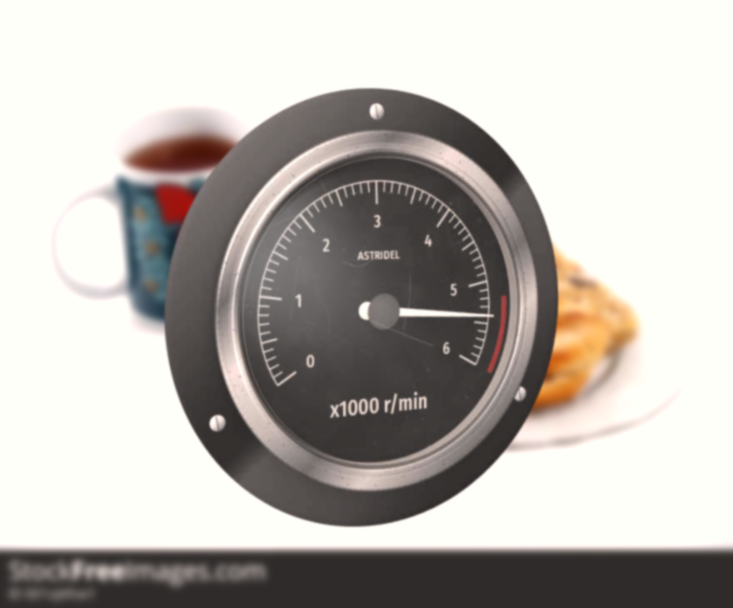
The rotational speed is 5400 rpm
